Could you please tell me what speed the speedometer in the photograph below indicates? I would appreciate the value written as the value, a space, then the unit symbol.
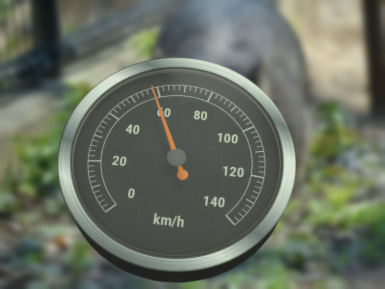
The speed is 58 km/h
